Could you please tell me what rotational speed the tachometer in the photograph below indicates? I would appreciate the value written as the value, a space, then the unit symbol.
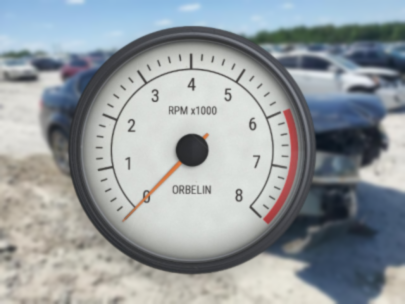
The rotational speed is 0 rpm
